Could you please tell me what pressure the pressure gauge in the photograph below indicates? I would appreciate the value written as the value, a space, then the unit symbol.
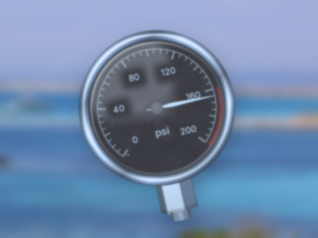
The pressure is 165 psi
